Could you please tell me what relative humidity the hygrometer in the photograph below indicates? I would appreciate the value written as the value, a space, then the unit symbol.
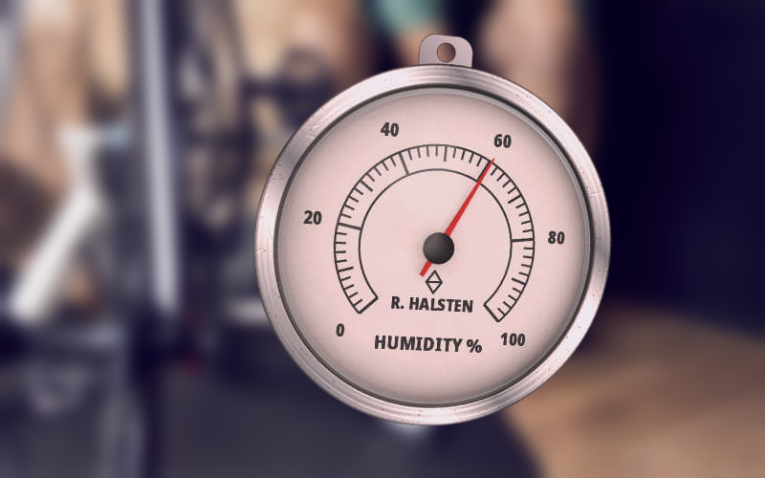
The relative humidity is 60 %
